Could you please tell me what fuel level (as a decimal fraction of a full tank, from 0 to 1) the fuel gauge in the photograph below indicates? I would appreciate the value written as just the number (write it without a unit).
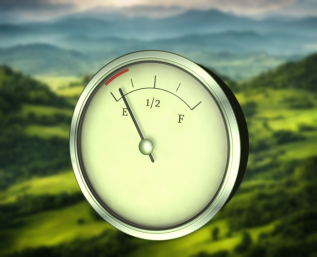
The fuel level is 0.125
